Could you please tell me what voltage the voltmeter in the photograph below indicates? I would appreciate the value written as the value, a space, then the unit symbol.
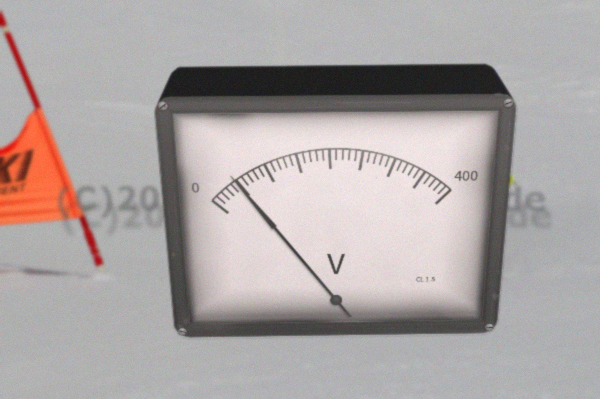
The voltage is 50 V
